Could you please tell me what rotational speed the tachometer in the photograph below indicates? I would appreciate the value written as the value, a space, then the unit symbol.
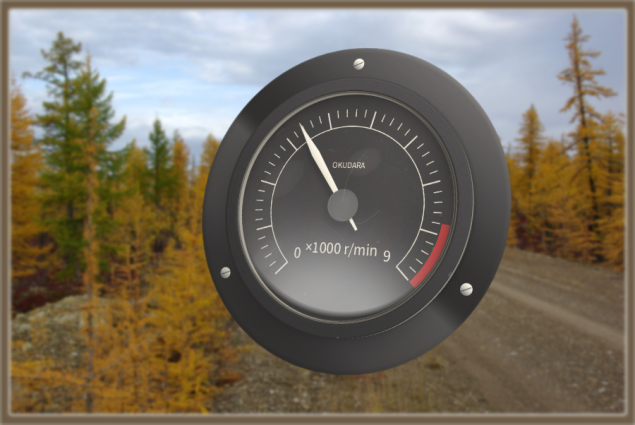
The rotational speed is 3400 rpm
